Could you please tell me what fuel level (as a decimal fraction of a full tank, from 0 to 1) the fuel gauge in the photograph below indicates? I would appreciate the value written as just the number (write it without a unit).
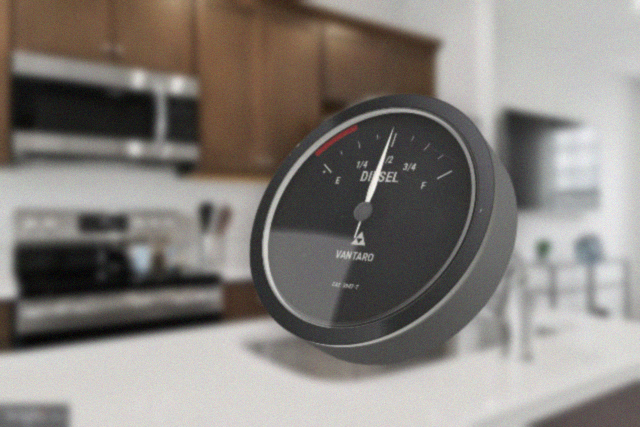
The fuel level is 0.5
